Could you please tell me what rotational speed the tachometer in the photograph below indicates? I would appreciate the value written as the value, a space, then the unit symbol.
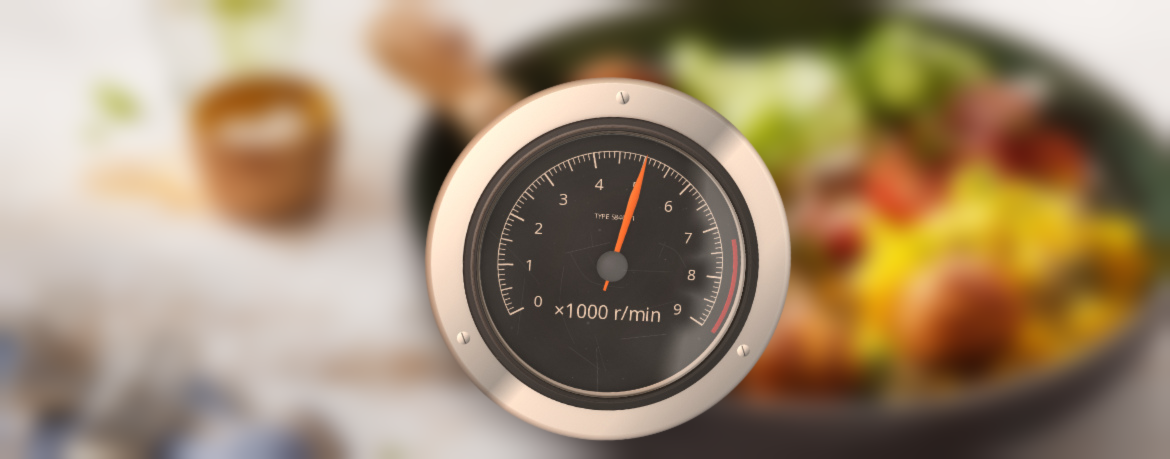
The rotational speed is 5000 rpm
